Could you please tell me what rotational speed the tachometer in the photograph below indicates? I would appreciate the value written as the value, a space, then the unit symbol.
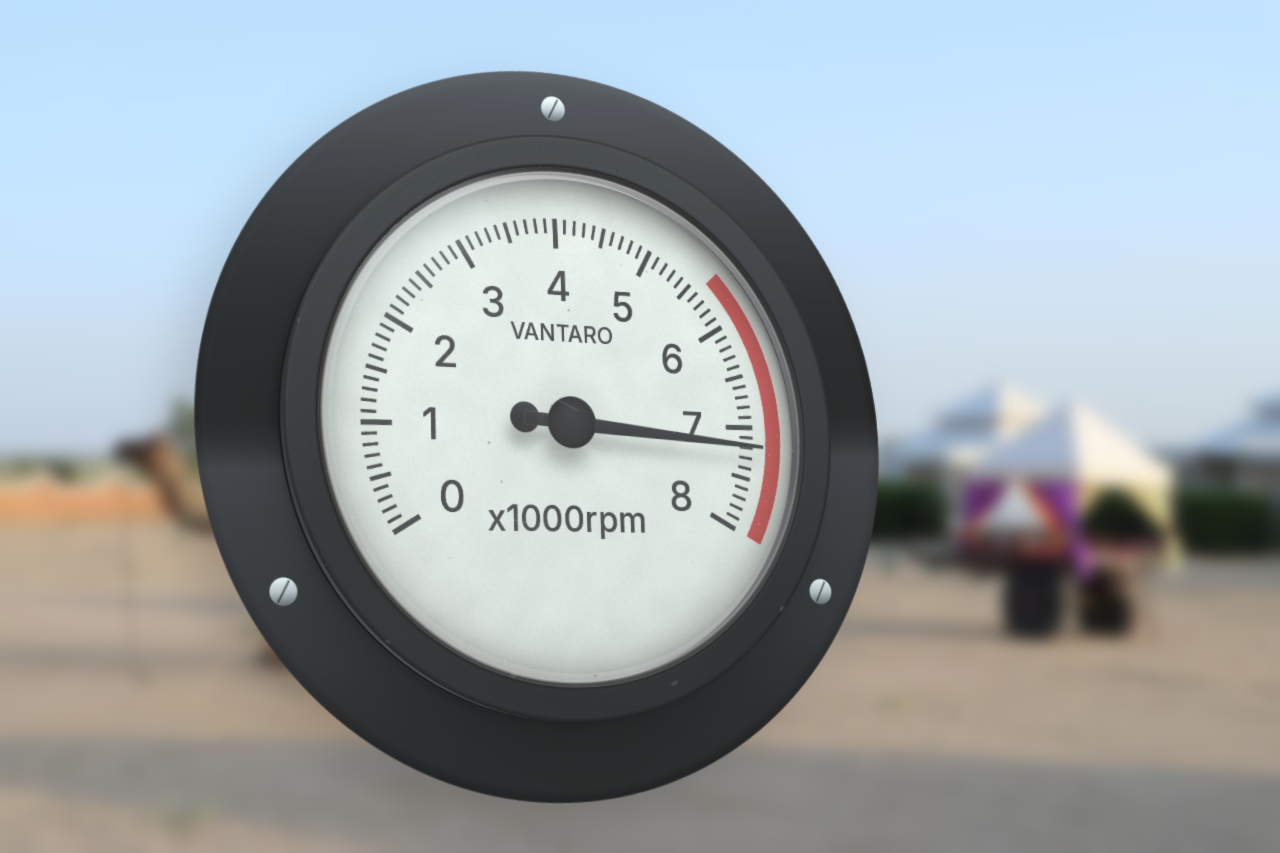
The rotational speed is 7200 rpm
